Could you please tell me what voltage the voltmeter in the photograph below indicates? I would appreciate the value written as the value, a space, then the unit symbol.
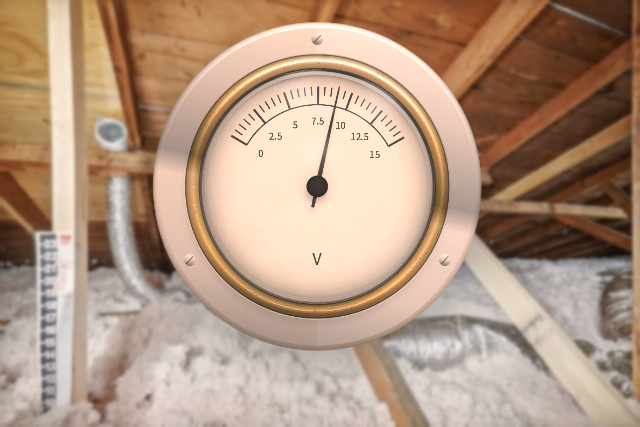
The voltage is 9 V
